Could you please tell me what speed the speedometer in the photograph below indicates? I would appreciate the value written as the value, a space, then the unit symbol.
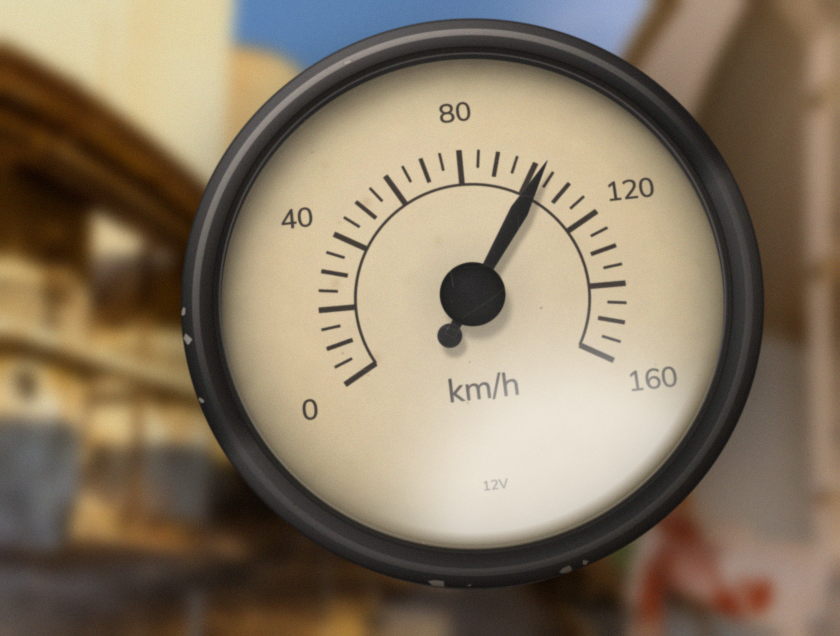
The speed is 102.5 km/h
